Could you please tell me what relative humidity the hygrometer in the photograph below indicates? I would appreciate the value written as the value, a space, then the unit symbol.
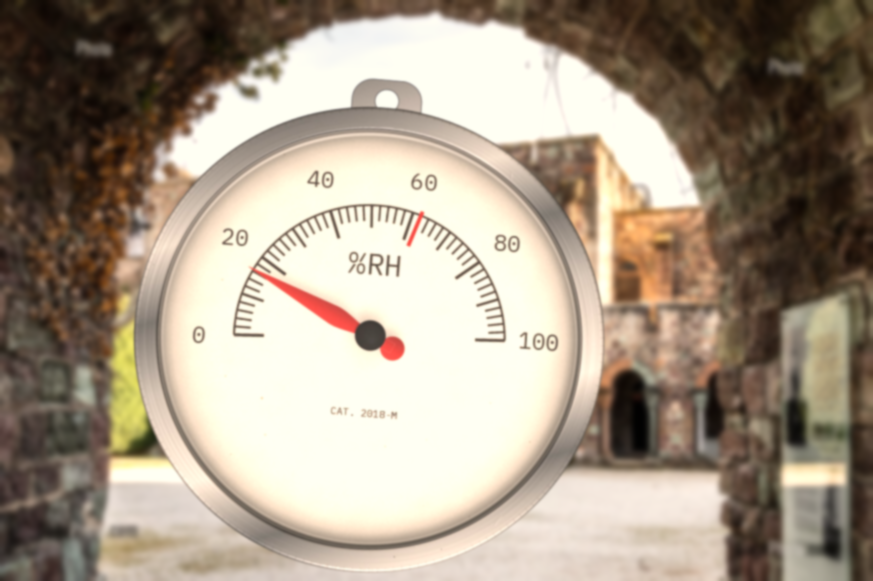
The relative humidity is 16 %
